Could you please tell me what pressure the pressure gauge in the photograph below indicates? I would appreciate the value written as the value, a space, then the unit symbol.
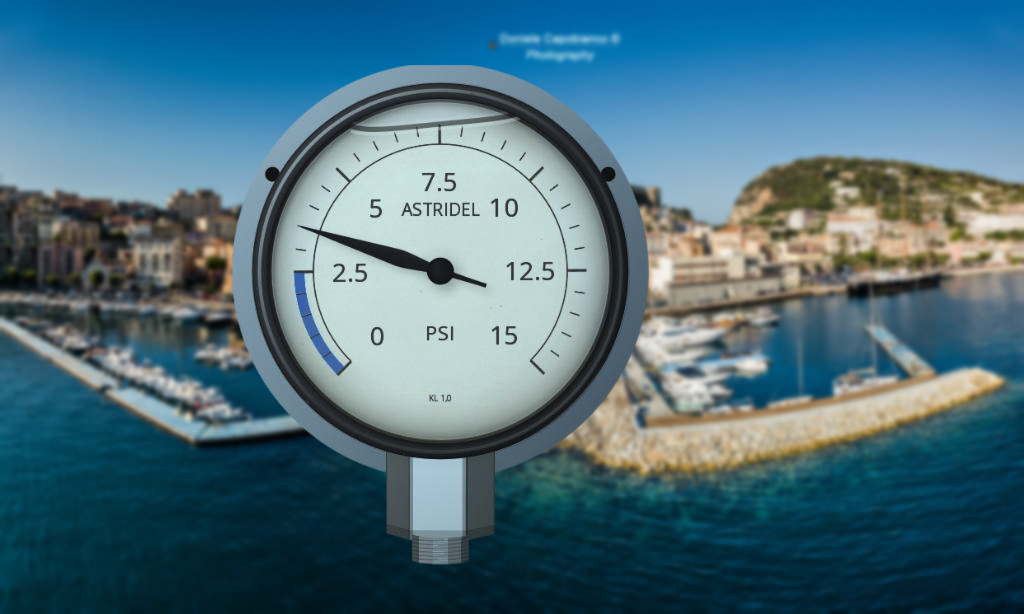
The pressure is 3.5 psi
